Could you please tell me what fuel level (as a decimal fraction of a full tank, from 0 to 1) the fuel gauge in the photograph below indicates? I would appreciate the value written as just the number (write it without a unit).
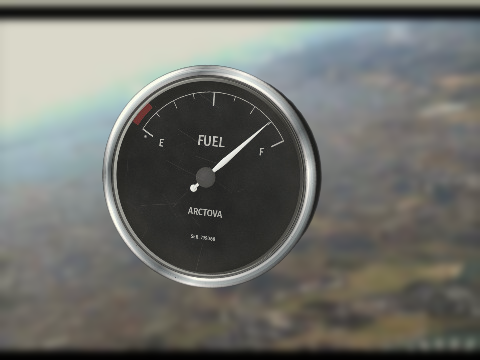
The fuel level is 0.875
